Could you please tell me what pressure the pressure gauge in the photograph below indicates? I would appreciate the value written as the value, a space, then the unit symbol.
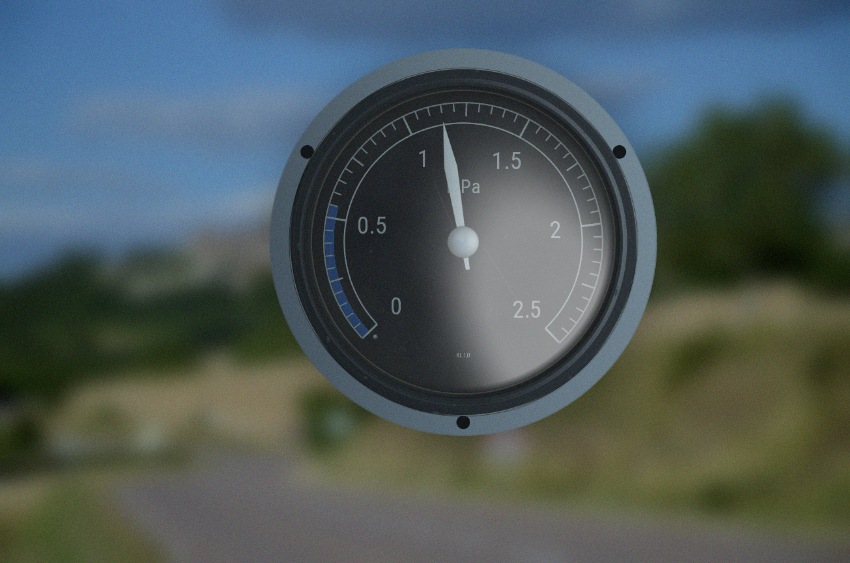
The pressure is 1.15 MPa
